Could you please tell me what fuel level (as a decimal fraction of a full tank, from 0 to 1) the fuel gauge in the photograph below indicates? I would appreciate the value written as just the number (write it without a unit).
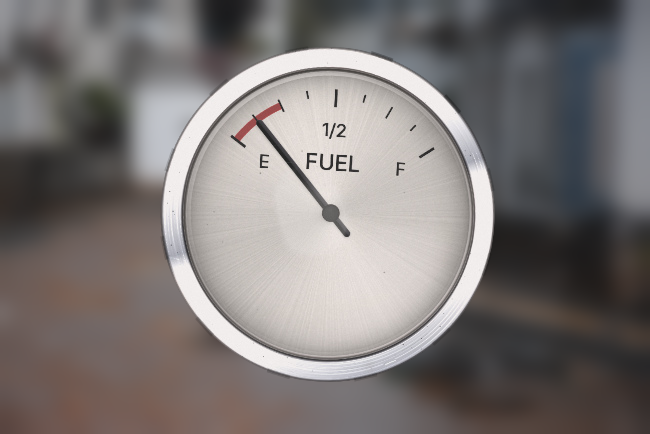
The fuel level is 0.125
